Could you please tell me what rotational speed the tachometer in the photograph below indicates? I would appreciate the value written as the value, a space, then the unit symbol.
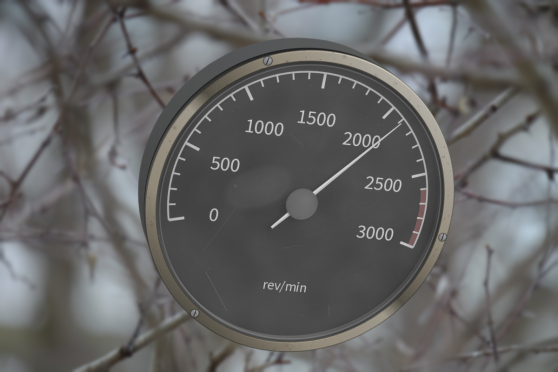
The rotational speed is 2100 rpm
